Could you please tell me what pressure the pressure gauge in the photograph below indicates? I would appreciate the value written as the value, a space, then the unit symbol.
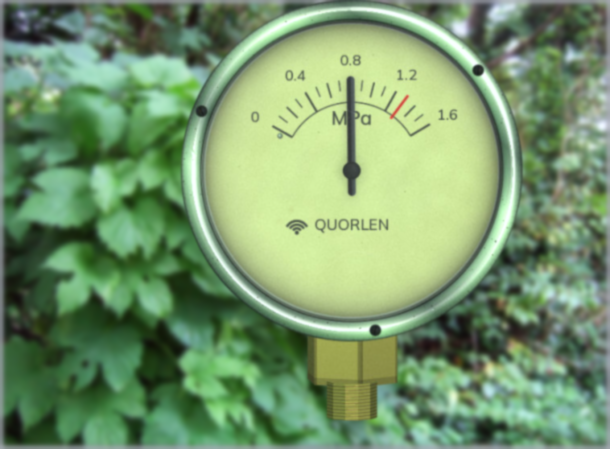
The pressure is 0.8 MPa
